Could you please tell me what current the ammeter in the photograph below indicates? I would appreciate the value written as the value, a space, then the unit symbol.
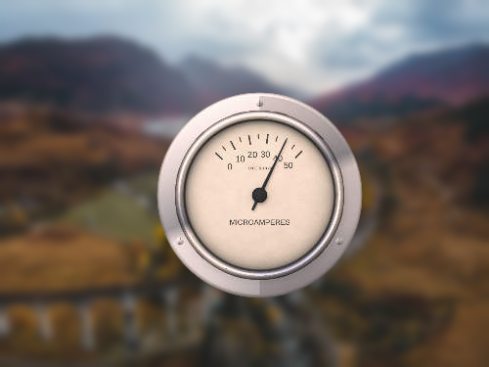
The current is 40 µA
